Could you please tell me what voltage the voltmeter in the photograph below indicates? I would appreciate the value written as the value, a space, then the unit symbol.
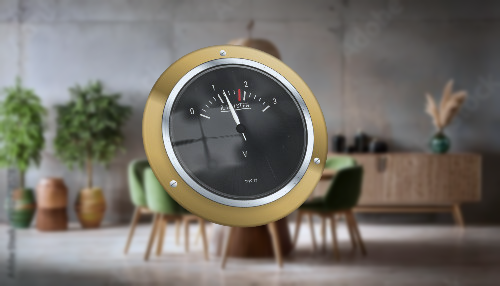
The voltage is 1.2 V
